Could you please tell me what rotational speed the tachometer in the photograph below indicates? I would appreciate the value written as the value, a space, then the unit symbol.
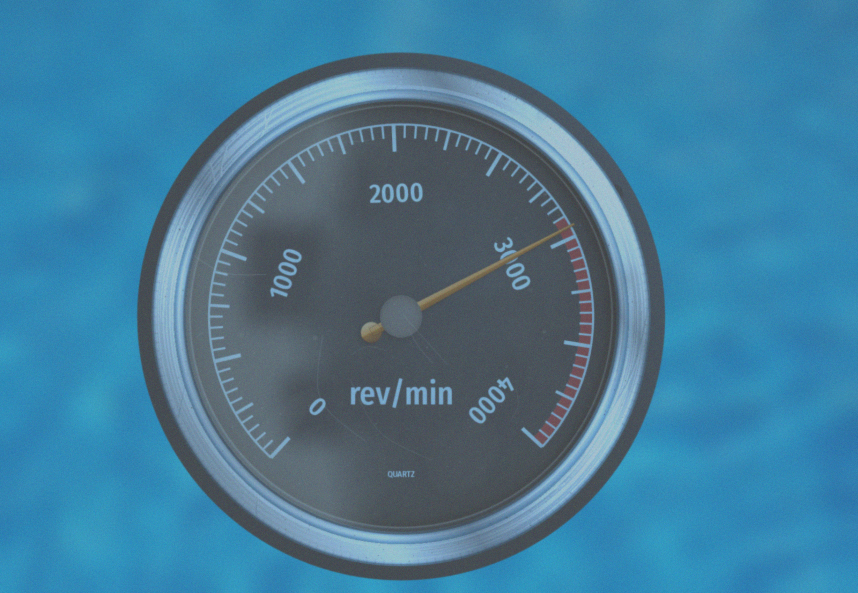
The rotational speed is 2950 rpm
